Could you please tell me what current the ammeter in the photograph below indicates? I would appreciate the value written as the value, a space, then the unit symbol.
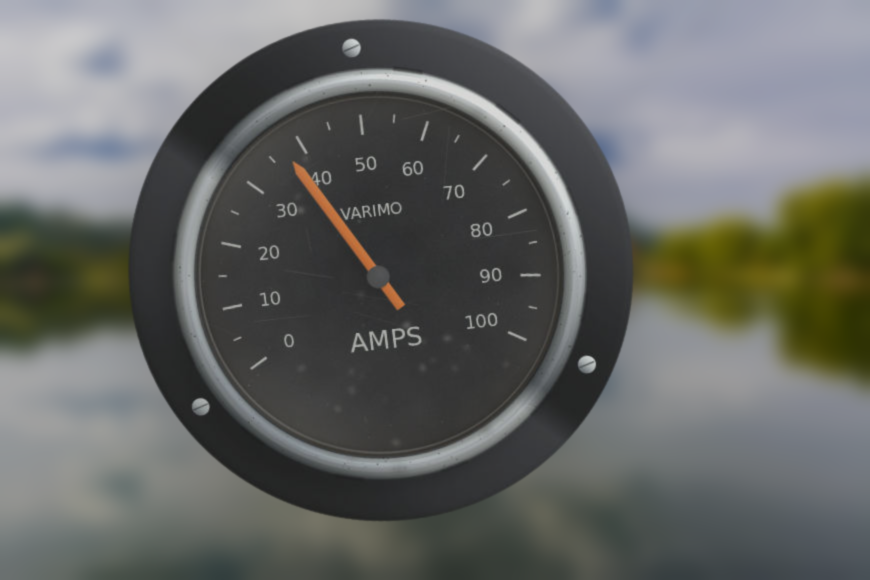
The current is 37.5 A
